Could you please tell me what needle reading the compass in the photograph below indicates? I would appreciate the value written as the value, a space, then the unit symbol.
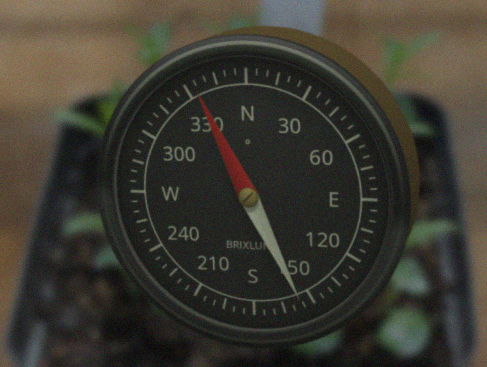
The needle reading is 335 °
